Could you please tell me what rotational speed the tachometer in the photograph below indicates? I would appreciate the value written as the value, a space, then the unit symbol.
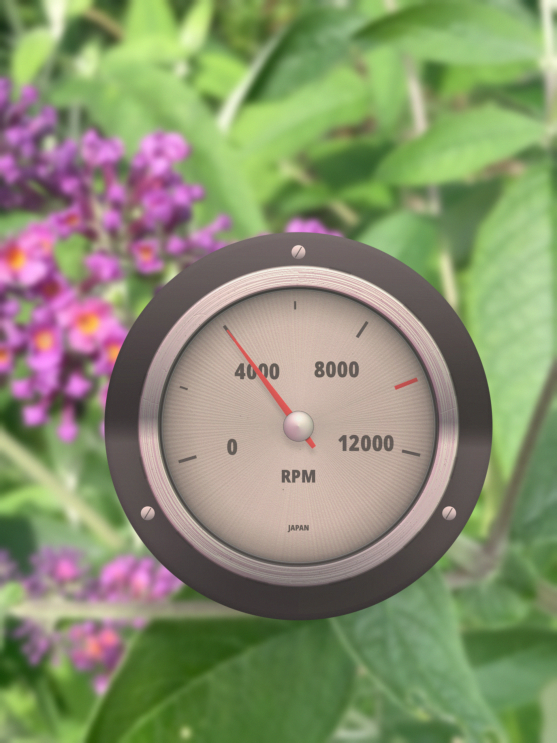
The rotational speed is 4000 rpm
